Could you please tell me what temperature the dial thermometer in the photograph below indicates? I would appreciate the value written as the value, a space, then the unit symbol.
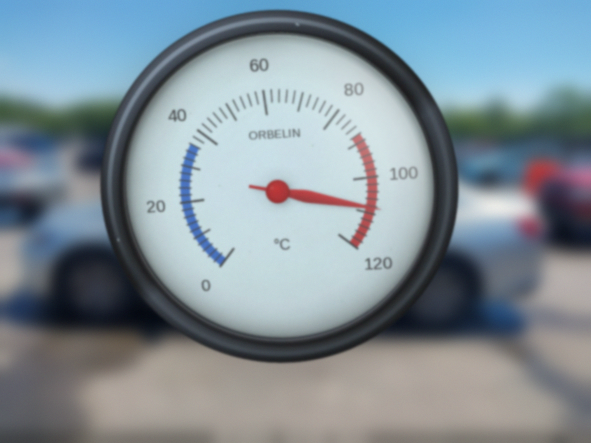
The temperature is 108 °C
